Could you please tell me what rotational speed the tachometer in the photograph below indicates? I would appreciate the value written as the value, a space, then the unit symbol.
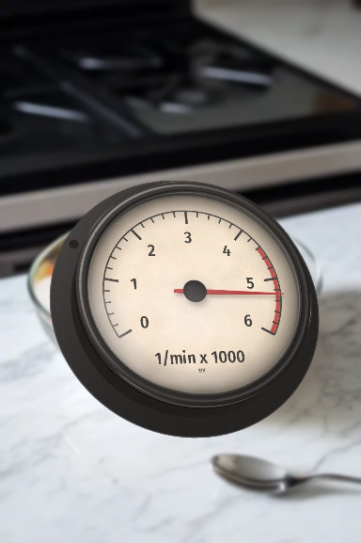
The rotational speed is 5300 rpm
